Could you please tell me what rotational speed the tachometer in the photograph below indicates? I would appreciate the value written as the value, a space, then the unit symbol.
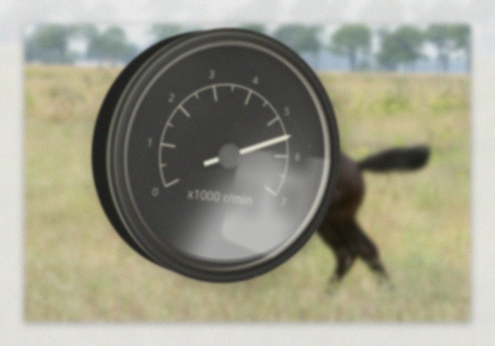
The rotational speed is 5500 rpm
